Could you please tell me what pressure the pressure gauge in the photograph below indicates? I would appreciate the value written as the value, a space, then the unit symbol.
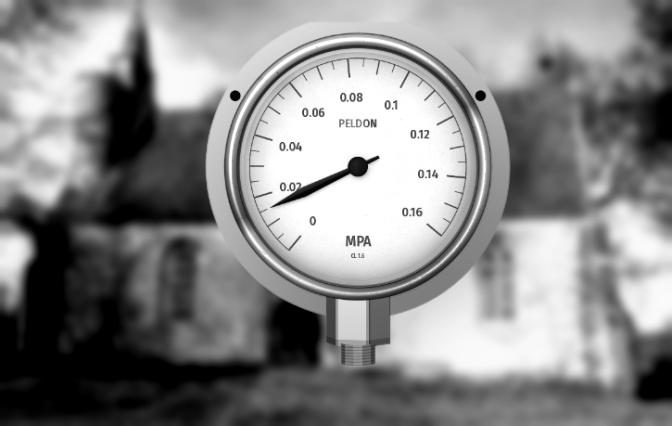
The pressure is 0.015 MPa
